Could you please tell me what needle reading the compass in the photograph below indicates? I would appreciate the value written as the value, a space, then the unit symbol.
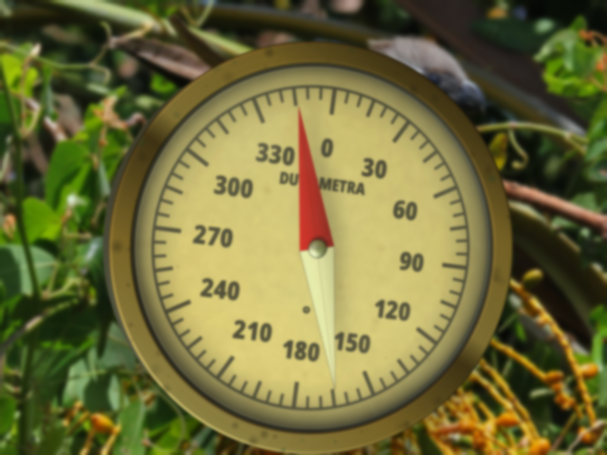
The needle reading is 345 °
